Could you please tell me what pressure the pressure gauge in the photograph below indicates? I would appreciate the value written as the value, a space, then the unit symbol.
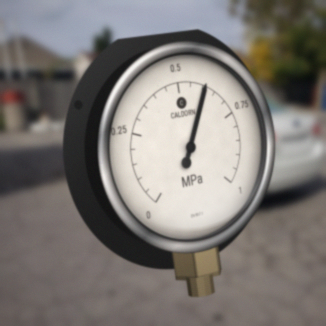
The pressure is 0.6 MPa
